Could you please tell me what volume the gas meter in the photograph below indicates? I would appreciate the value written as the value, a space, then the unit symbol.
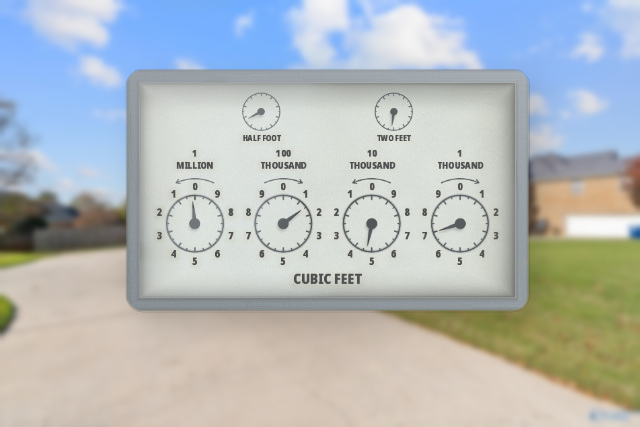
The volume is 14700 ft³
